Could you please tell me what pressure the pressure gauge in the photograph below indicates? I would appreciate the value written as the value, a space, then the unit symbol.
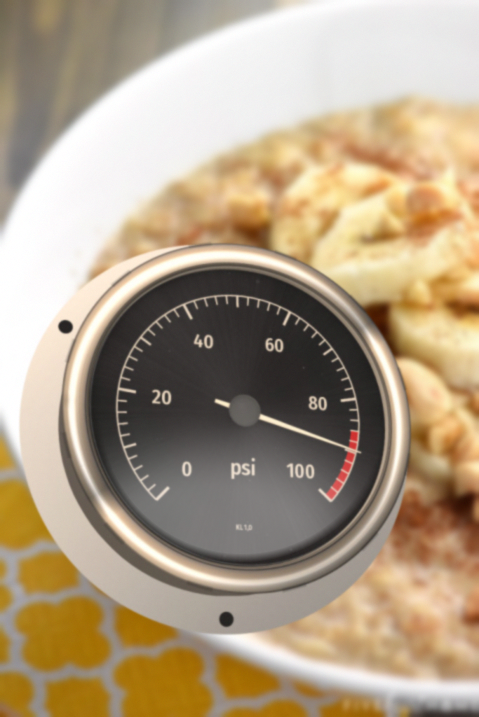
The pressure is 90 psi
